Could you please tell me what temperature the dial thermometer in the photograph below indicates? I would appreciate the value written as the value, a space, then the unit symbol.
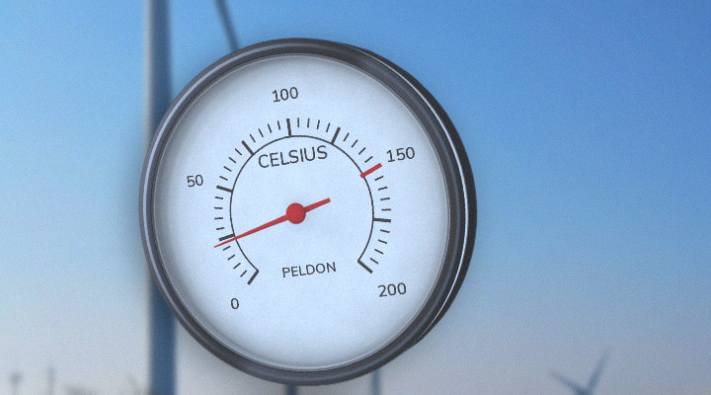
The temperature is 22.5 °C
